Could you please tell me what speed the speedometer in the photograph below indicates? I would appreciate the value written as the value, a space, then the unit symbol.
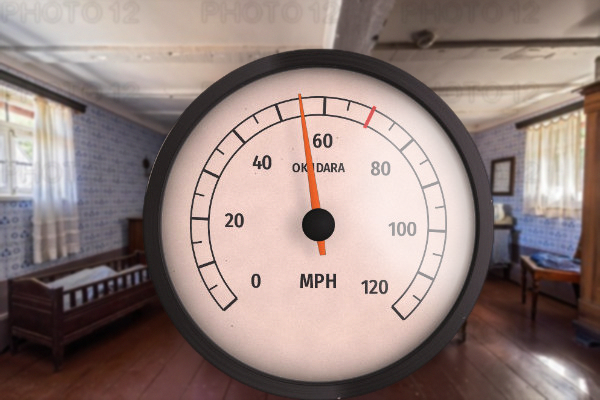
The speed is 55 mph
